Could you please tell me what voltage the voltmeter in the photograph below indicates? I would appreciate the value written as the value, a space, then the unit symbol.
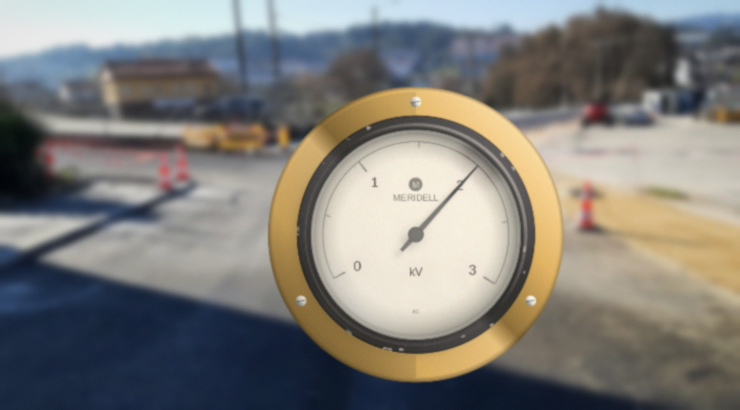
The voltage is 2 kV
